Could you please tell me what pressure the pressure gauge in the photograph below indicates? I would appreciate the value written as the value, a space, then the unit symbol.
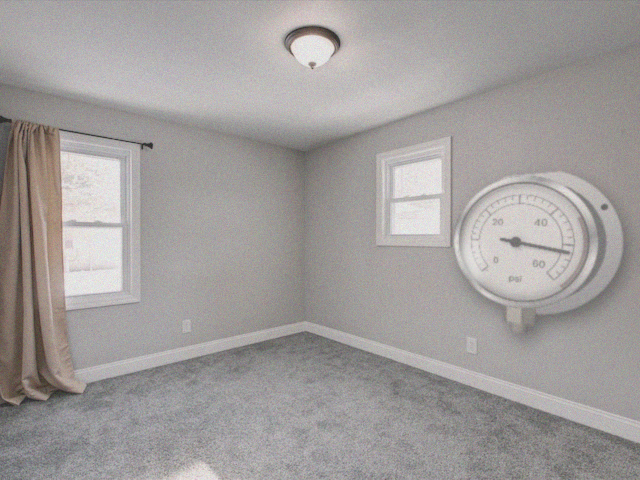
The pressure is 52 psi
